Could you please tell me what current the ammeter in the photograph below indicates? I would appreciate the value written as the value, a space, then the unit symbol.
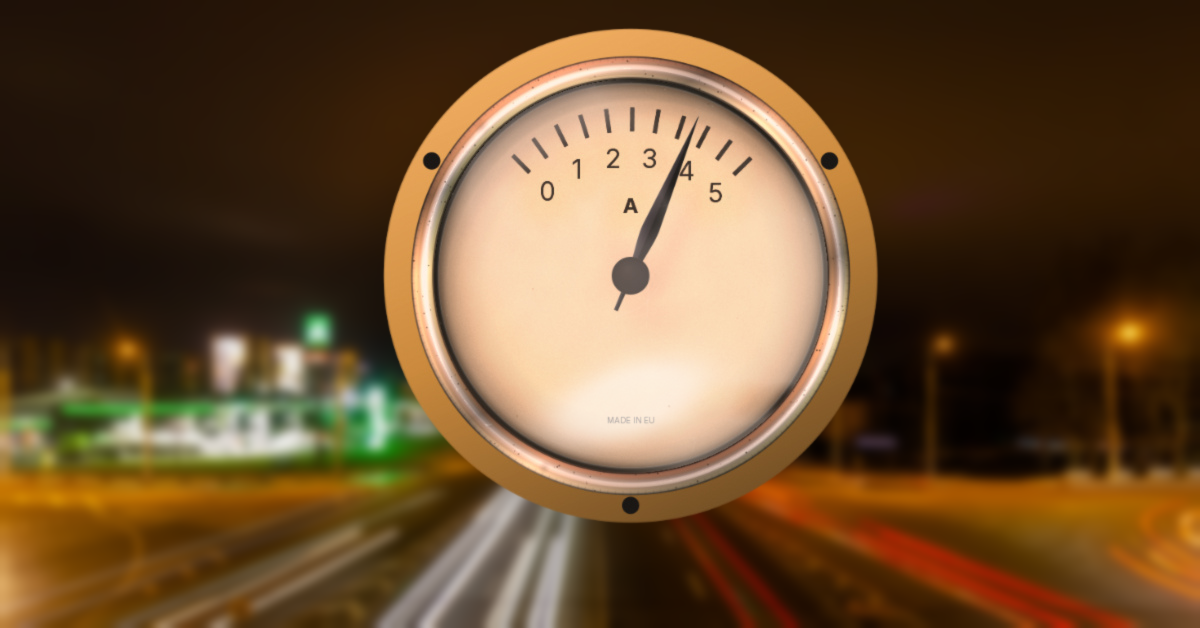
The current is 3.75 A
